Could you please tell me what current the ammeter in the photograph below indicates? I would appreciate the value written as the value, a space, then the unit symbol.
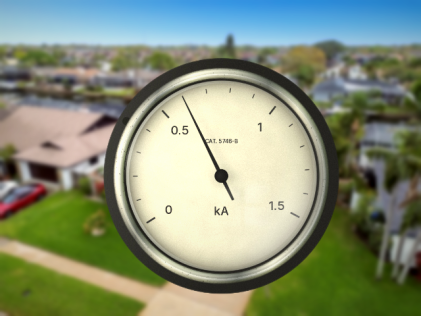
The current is 0.6 kA
